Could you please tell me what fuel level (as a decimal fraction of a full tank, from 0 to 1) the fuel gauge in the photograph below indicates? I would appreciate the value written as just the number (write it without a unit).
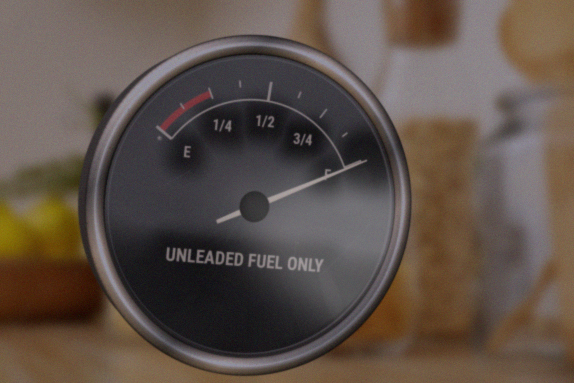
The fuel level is 1
